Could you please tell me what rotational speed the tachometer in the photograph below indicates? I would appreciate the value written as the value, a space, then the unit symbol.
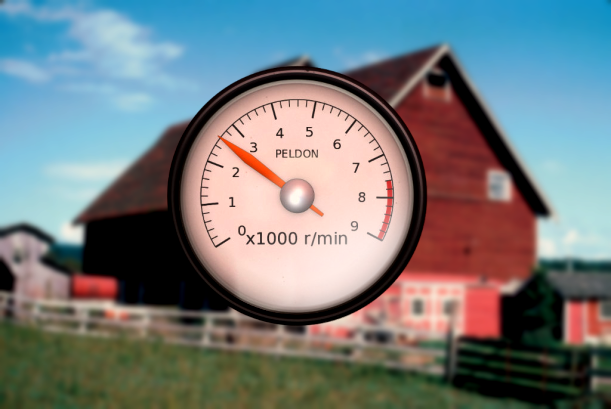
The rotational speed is 2600 rpm
